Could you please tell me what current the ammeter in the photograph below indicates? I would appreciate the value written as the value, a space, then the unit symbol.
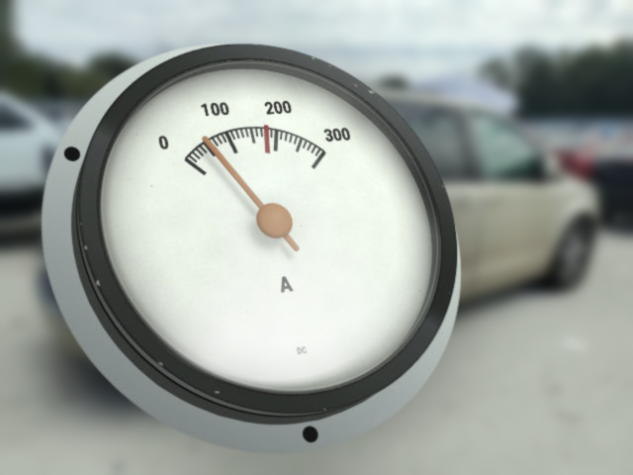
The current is 50 A
